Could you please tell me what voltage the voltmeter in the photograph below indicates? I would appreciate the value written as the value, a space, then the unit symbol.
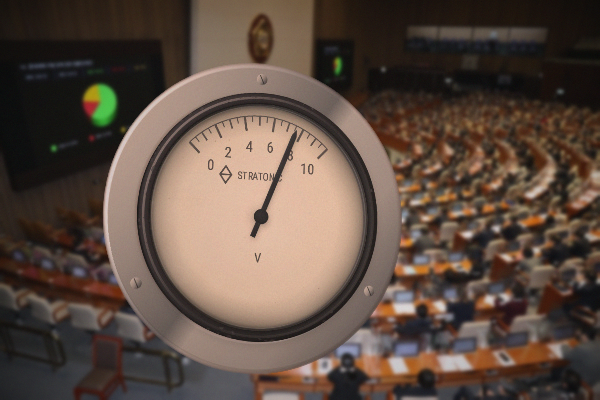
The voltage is 7.5 V
